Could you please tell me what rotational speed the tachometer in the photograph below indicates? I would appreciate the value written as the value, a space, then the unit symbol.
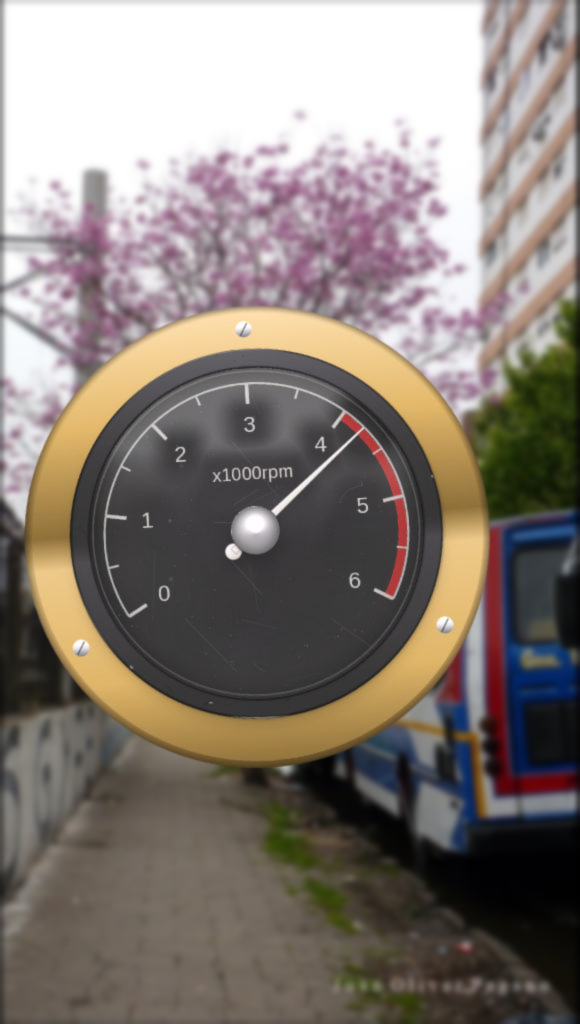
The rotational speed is 4250 rpm
